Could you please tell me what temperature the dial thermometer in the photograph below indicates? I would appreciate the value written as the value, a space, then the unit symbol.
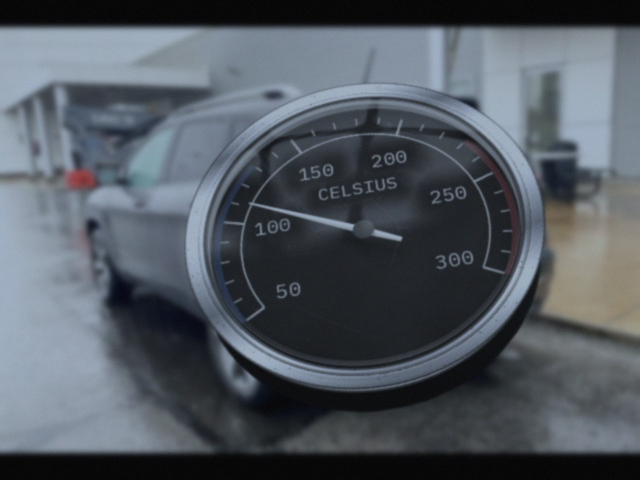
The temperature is 110 °C
